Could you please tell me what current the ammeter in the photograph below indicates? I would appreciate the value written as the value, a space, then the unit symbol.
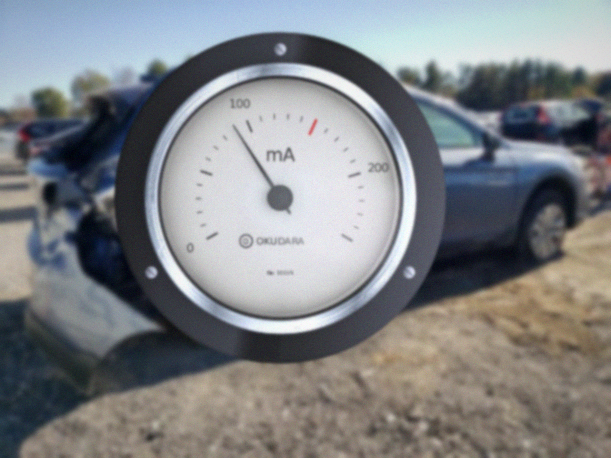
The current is 90 mA
